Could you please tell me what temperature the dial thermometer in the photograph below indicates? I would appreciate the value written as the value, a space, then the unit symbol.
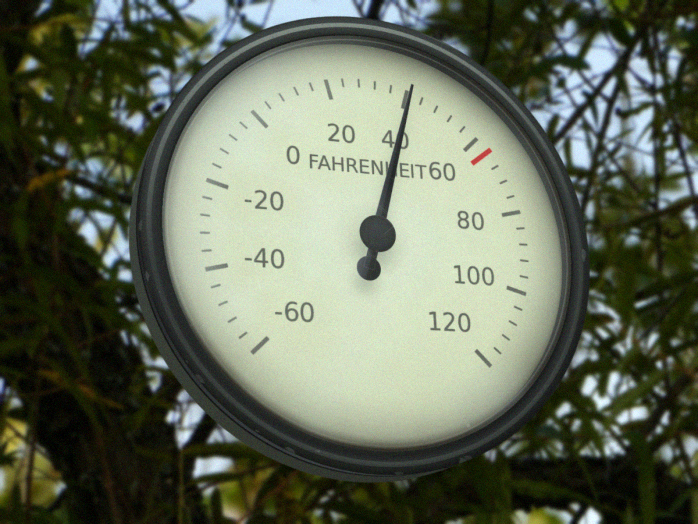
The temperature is 40 °F
